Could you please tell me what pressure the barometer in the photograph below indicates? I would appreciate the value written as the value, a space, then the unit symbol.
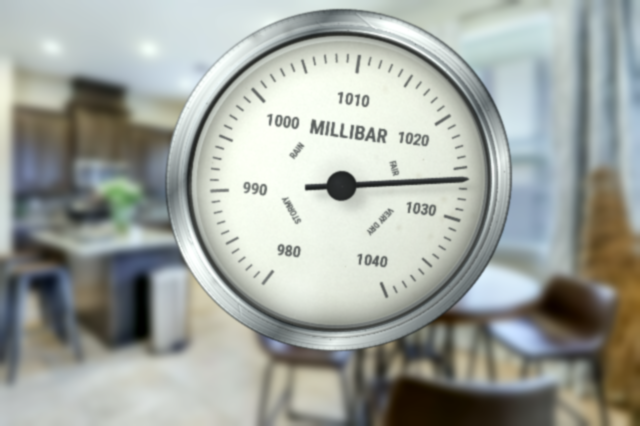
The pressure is 1026 mbar
